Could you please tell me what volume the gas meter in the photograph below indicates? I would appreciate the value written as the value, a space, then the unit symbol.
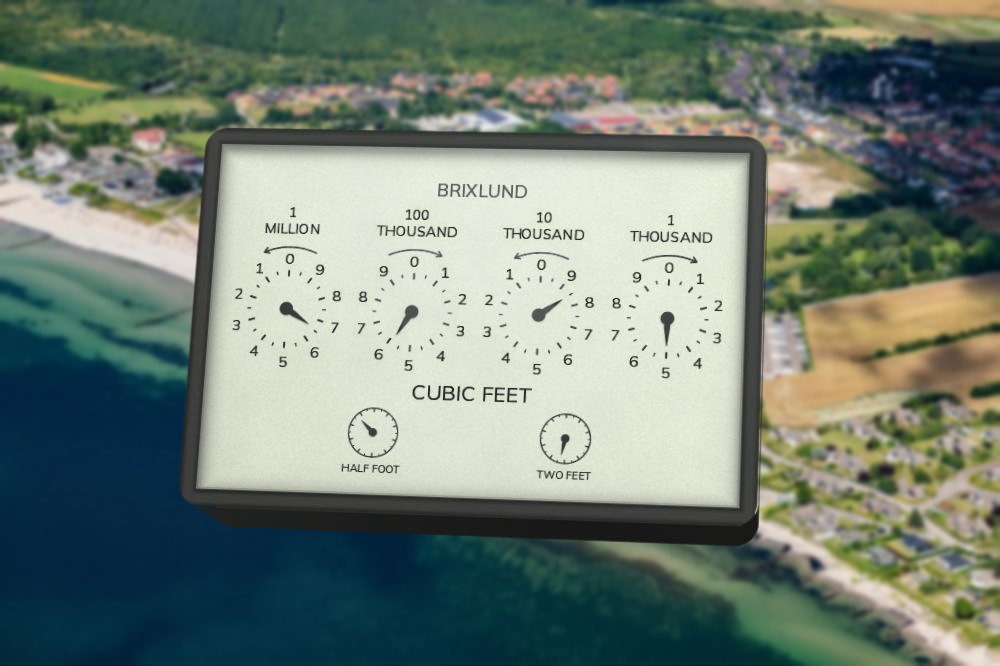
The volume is 658500 ft³
